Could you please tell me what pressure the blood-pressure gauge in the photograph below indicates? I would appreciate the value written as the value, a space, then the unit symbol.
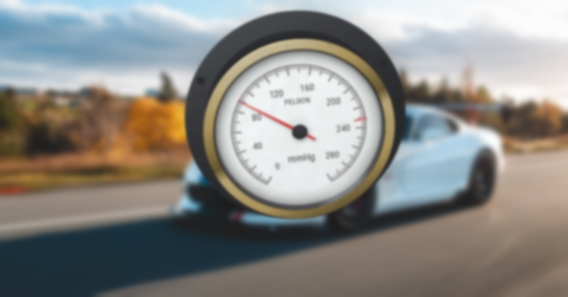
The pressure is 90 mmHg
